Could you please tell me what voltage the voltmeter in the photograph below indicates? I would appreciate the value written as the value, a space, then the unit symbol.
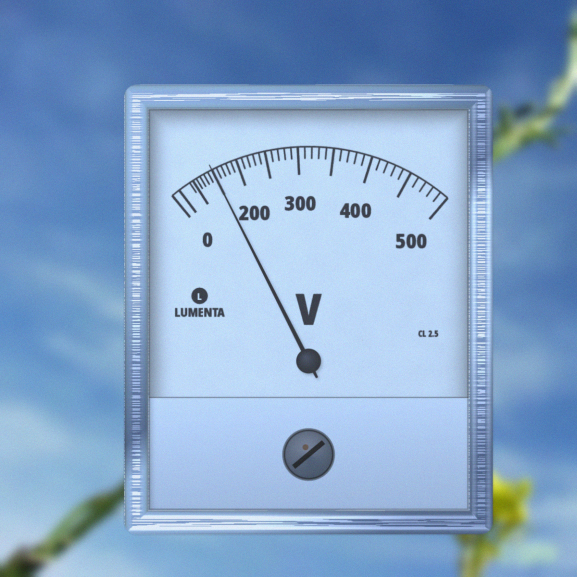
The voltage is 150 V
